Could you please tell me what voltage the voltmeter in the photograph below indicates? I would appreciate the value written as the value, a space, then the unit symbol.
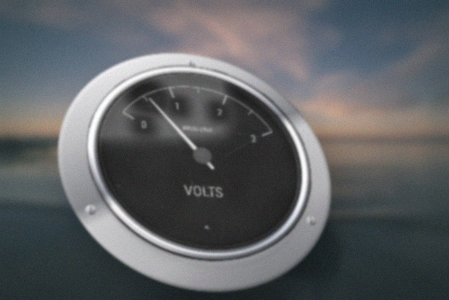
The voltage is 0.5 V
